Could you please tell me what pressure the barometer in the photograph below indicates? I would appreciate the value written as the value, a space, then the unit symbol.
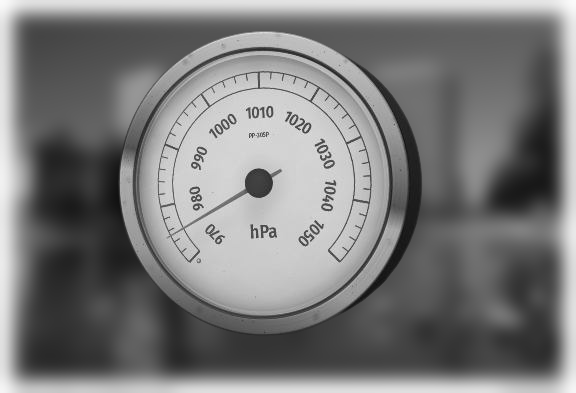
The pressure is 975 hPa
